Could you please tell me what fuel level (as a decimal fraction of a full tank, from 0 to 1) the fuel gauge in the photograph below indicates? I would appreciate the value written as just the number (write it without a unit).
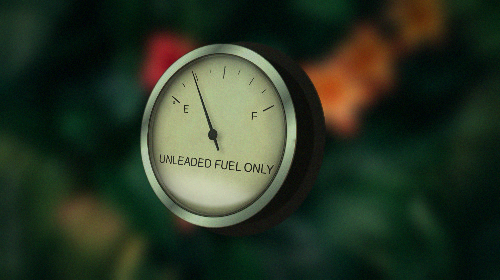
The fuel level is 0.25
